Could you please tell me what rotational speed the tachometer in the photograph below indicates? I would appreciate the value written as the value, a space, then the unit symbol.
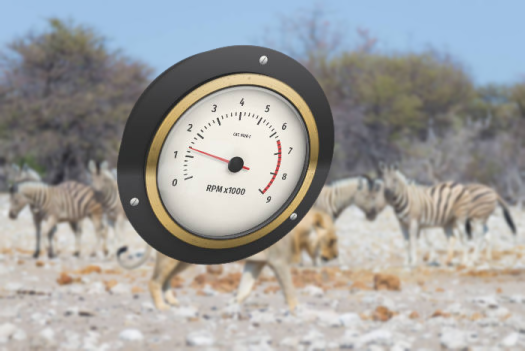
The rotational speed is 1400 rpm
